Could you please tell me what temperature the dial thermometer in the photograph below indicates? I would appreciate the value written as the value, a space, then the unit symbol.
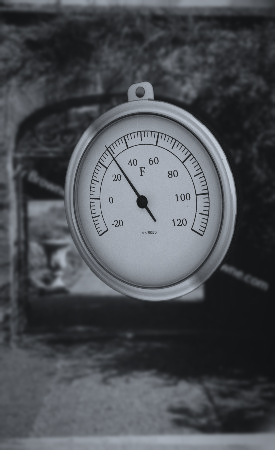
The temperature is 30 °F
